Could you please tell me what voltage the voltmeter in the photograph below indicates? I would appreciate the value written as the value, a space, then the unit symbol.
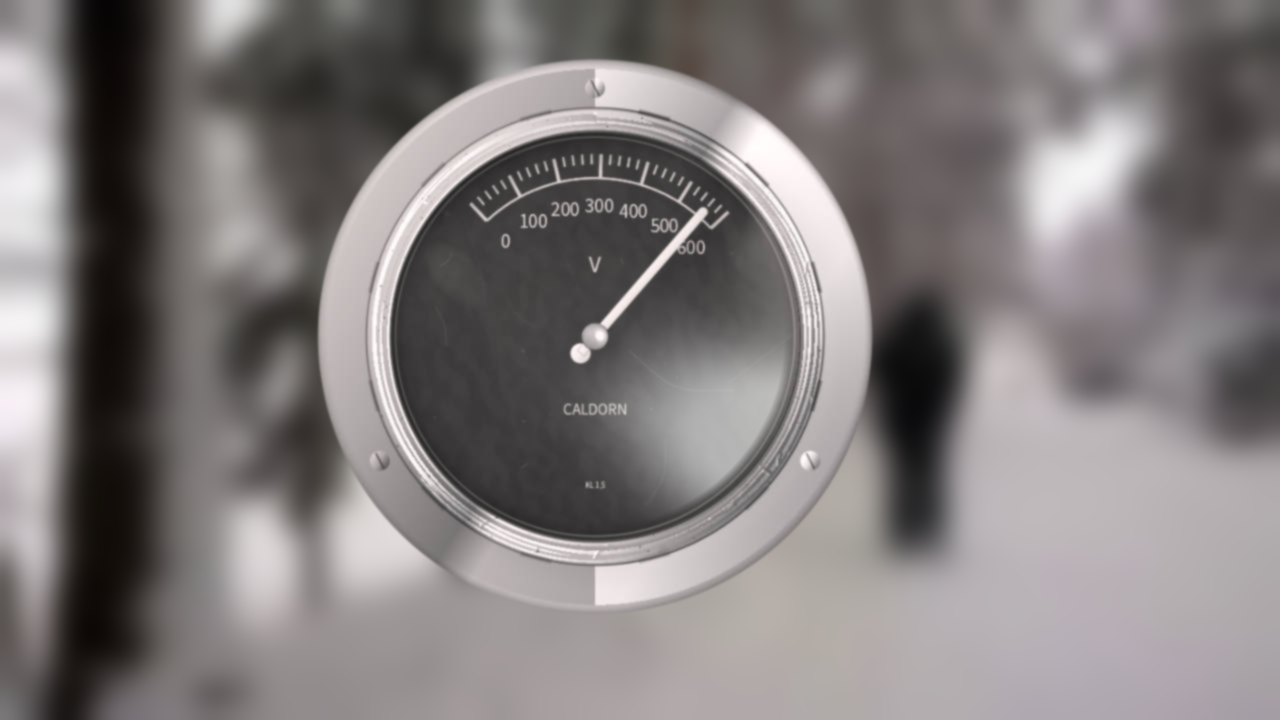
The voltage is 560 V
